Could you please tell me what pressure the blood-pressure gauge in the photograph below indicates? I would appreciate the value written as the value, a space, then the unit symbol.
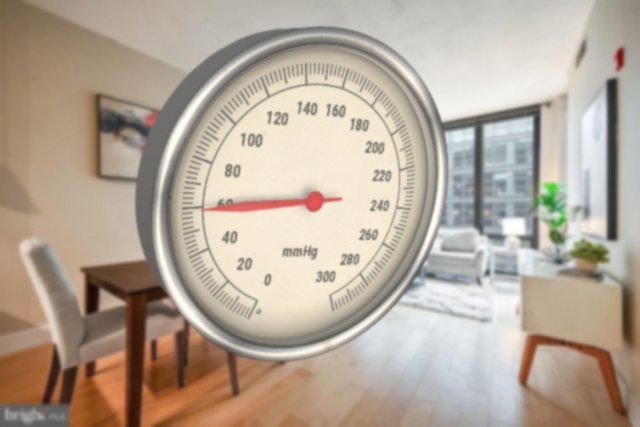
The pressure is 60 mmHg
